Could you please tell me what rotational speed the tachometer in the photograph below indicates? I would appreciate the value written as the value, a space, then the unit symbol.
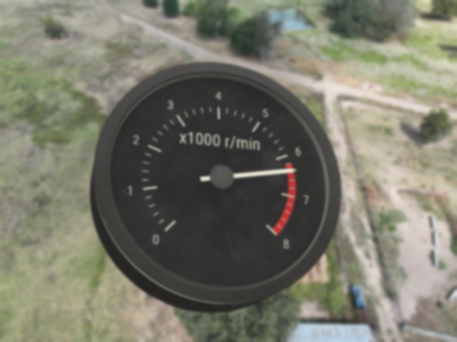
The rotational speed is 6400 rpm
